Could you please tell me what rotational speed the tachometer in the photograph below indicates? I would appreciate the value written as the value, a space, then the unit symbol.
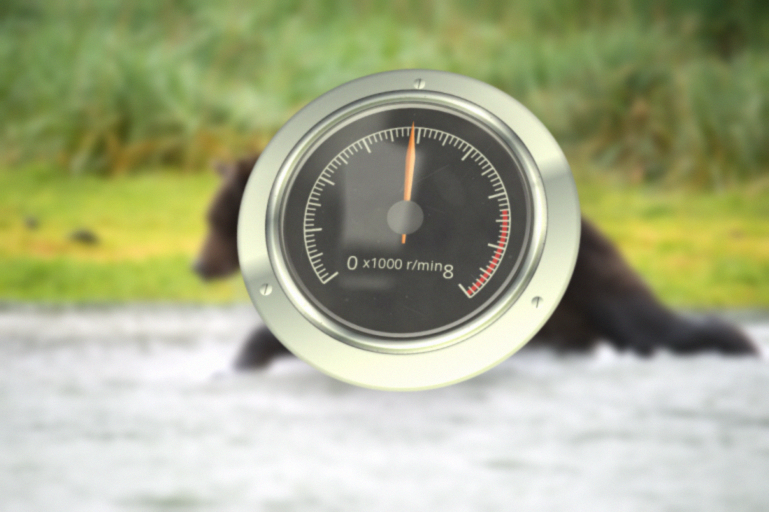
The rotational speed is 3900 rpm
